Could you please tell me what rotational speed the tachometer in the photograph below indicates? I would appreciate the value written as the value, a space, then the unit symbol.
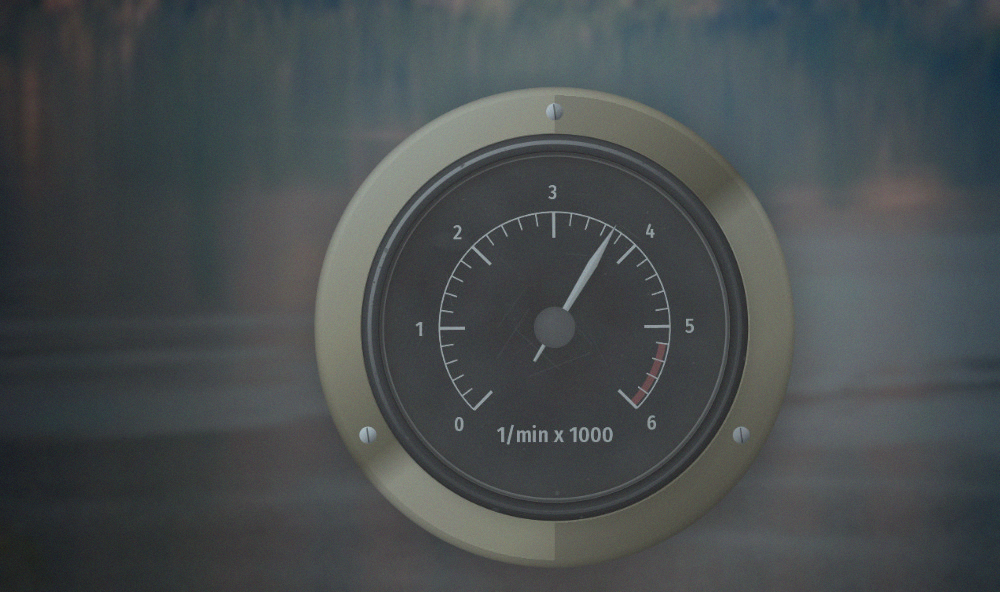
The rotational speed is 3700 rpm
